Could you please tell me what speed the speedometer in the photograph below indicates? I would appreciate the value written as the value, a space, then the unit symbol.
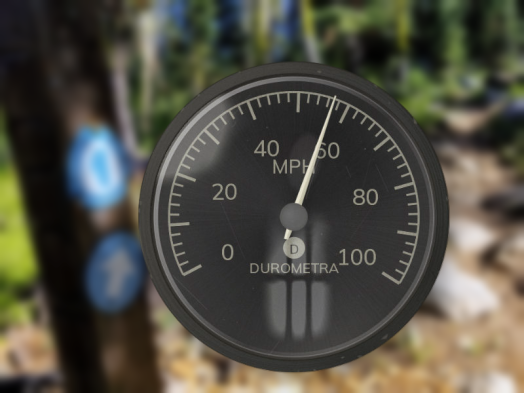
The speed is 57 mph
